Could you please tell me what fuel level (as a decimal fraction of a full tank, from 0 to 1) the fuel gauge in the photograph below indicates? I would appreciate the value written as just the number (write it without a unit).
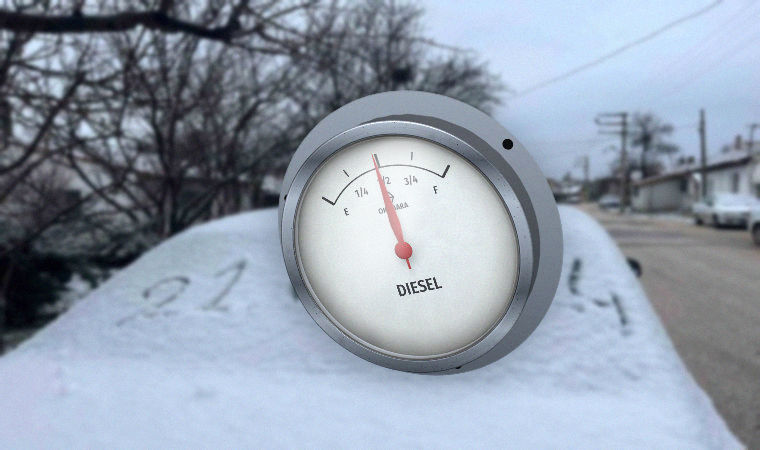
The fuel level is 0.5
